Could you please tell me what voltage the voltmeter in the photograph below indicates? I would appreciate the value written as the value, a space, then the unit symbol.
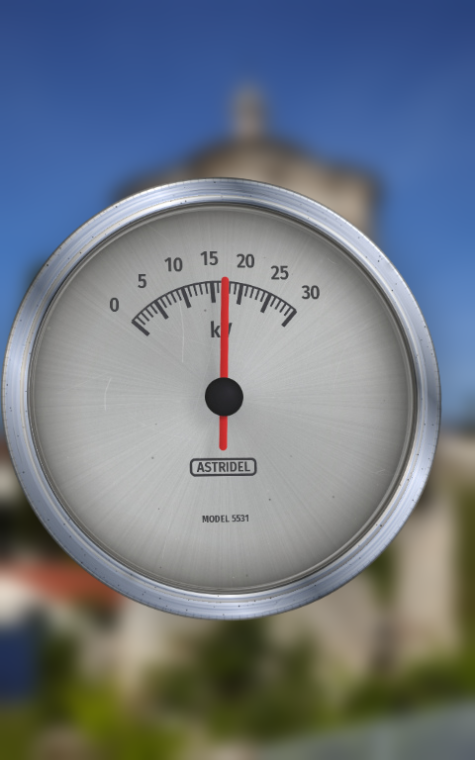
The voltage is 17 kV
